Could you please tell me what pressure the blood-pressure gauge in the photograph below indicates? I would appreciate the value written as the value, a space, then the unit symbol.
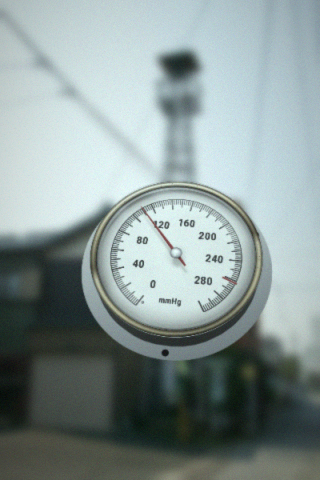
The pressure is 110 mmHg
